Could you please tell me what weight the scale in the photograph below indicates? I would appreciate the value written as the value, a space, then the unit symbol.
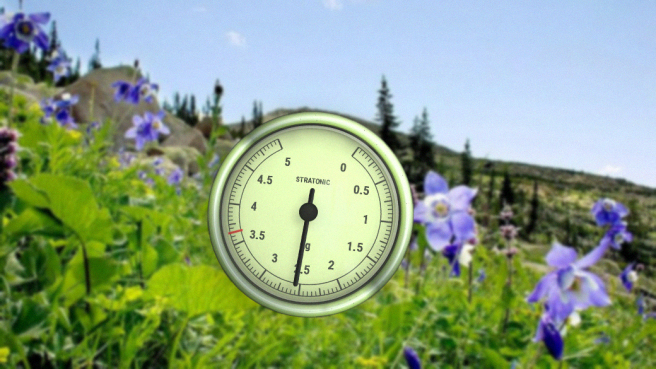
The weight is 2.55 kg
